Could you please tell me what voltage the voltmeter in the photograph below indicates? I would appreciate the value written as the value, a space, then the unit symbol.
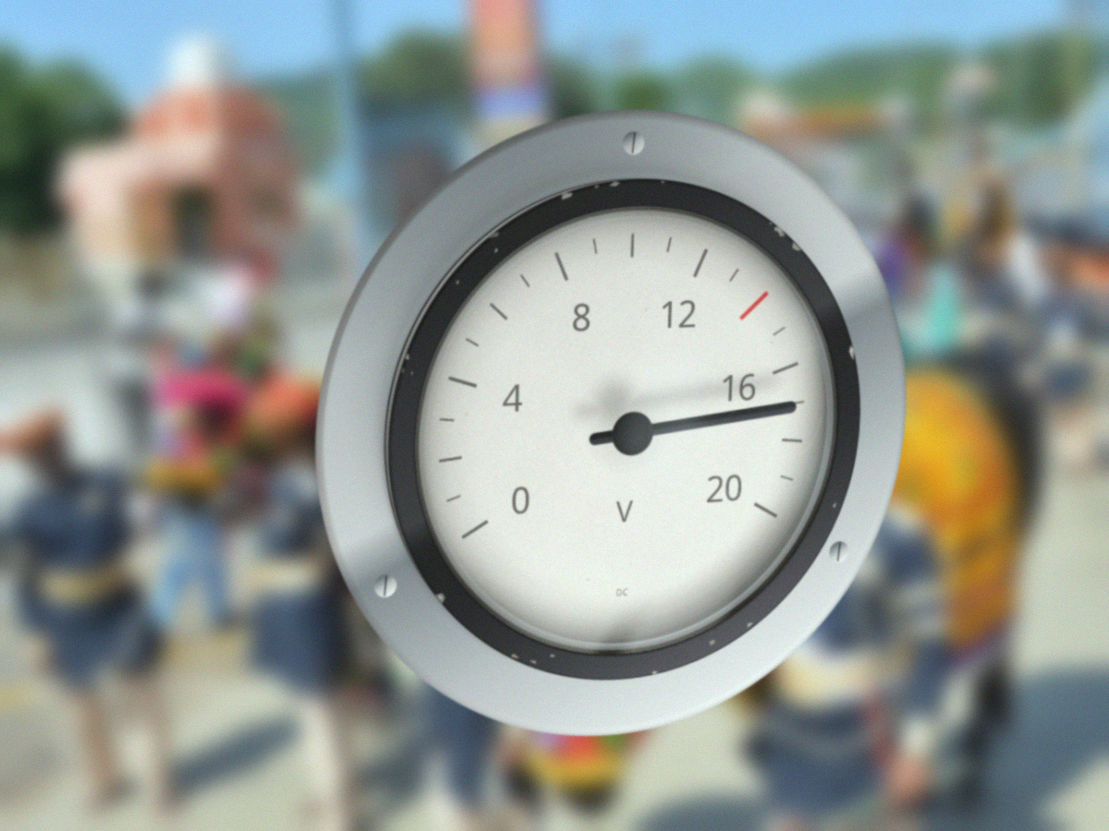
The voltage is 17 V
